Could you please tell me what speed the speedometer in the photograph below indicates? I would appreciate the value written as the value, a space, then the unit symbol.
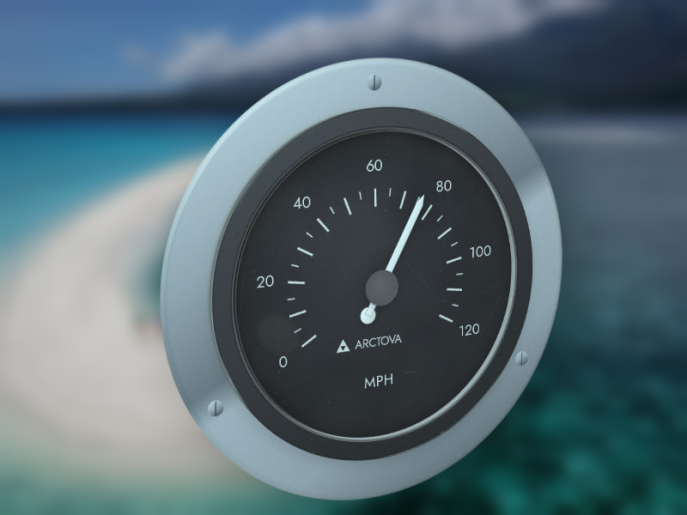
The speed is 75 mph
